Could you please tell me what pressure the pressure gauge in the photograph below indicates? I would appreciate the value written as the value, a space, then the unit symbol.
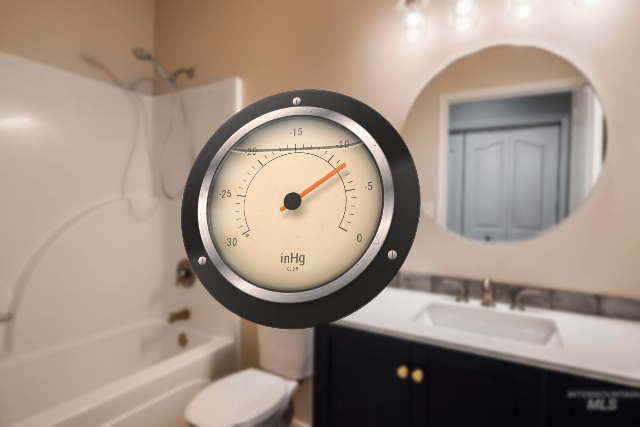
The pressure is -8 inHg
